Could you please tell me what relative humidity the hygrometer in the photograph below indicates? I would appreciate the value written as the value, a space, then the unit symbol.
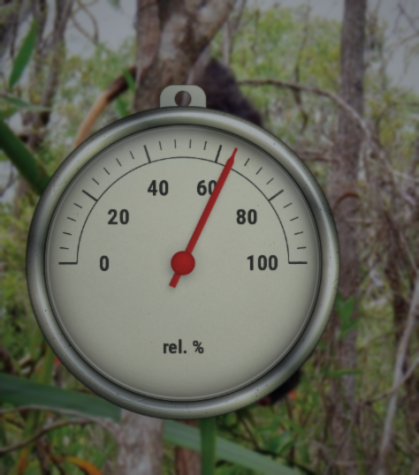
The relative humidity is 64 %
